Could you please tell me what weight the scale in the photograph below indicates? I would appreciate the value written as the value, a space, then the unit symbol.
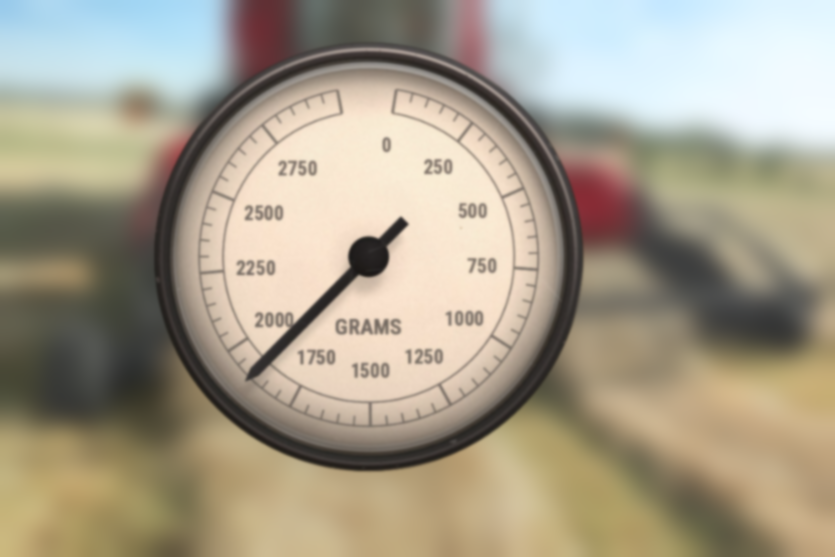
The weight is 1900 g
